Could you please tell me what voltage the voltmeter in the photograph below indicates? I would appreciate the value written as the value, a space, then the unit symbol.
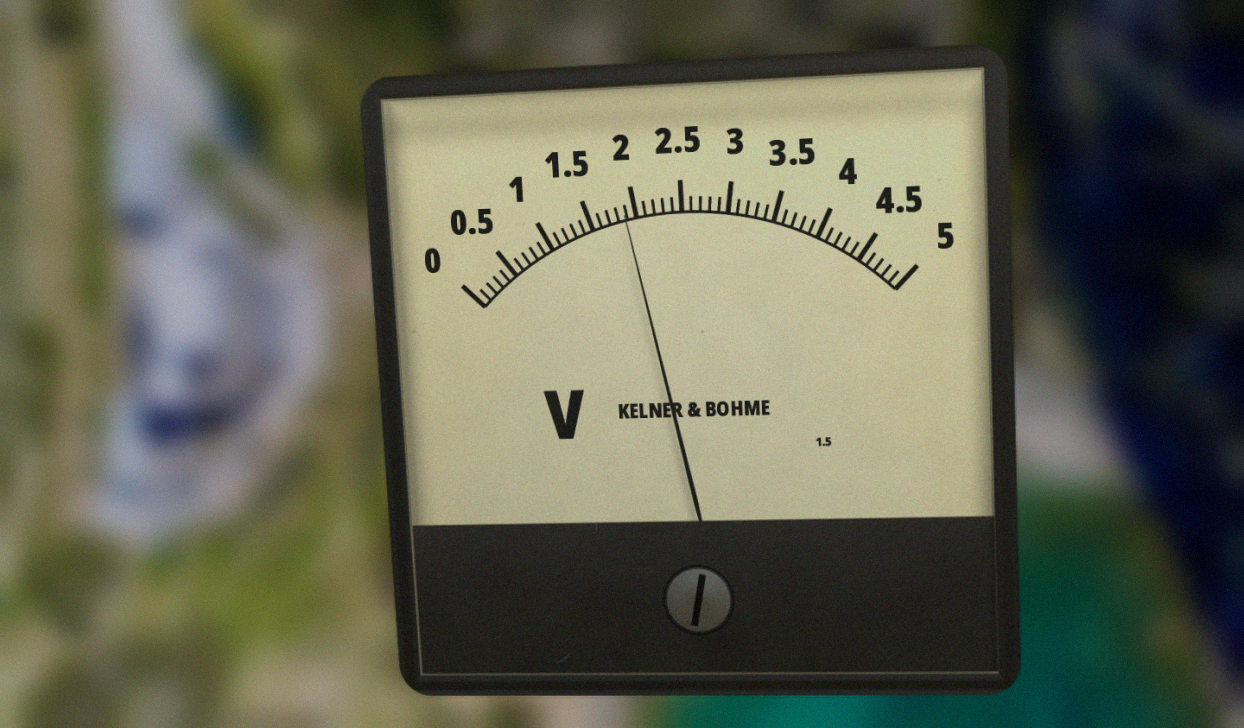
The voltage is 1.9 V
